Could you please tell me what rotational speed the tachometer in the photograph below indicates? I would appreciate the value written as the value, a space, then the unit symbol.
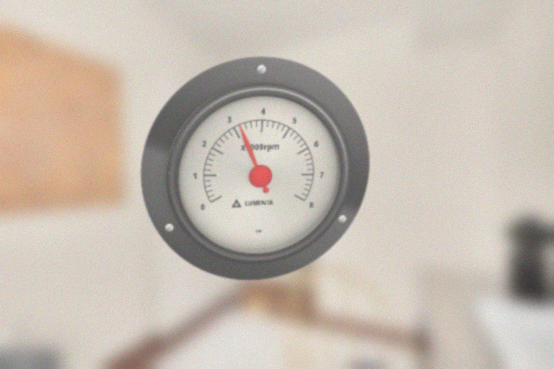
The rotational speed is 3200 rpm
